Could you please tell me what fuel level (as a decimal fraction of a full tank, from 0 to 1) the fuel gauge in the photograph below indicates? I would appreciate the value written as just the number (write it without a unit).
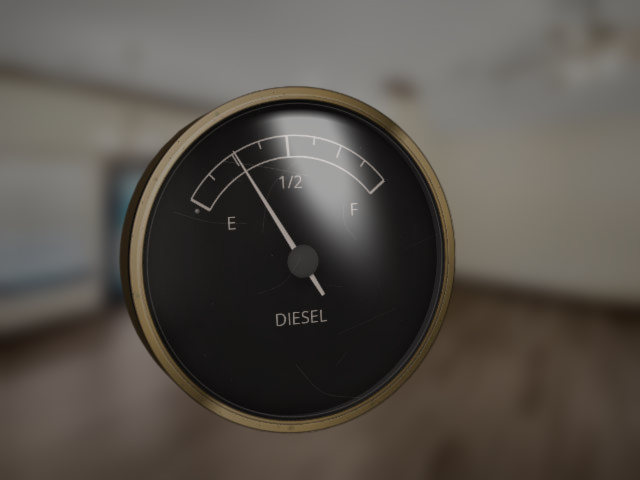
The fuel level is 0.25
